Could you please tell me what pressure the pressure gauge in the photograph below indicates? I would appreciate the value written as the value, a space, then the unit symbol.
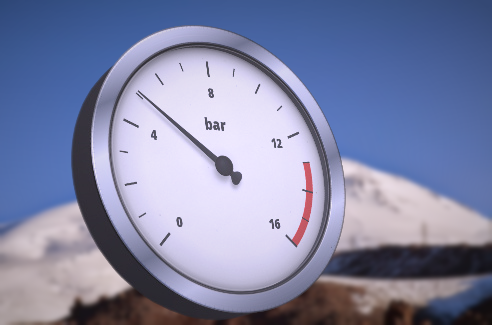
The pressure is 5 bar
